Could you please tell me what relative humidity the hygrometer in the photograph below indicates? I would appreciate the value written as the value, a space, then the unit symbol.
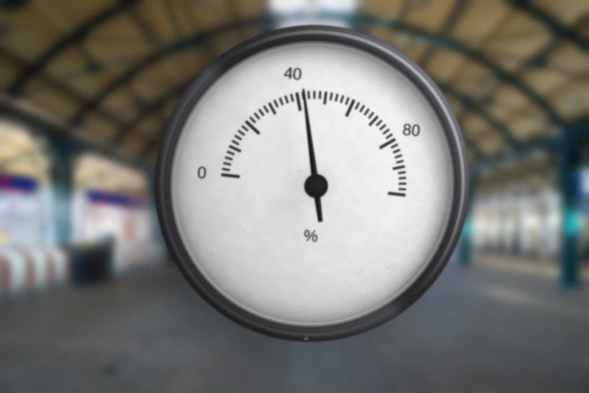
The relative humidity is 42 %
